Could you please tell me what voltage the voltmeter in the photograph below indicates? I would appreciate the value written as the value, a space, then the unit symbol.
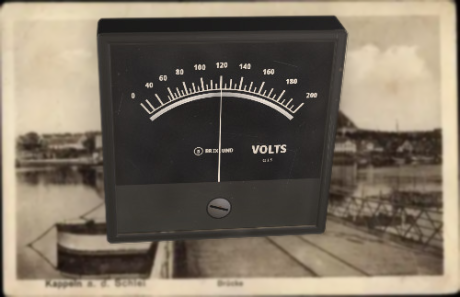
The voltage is 120 V
